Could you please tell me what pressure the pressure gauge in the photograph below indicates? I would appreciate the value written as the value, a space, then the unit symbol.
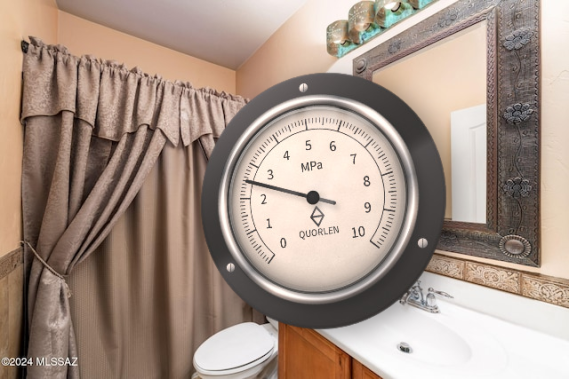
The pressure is 2.5 MPa
